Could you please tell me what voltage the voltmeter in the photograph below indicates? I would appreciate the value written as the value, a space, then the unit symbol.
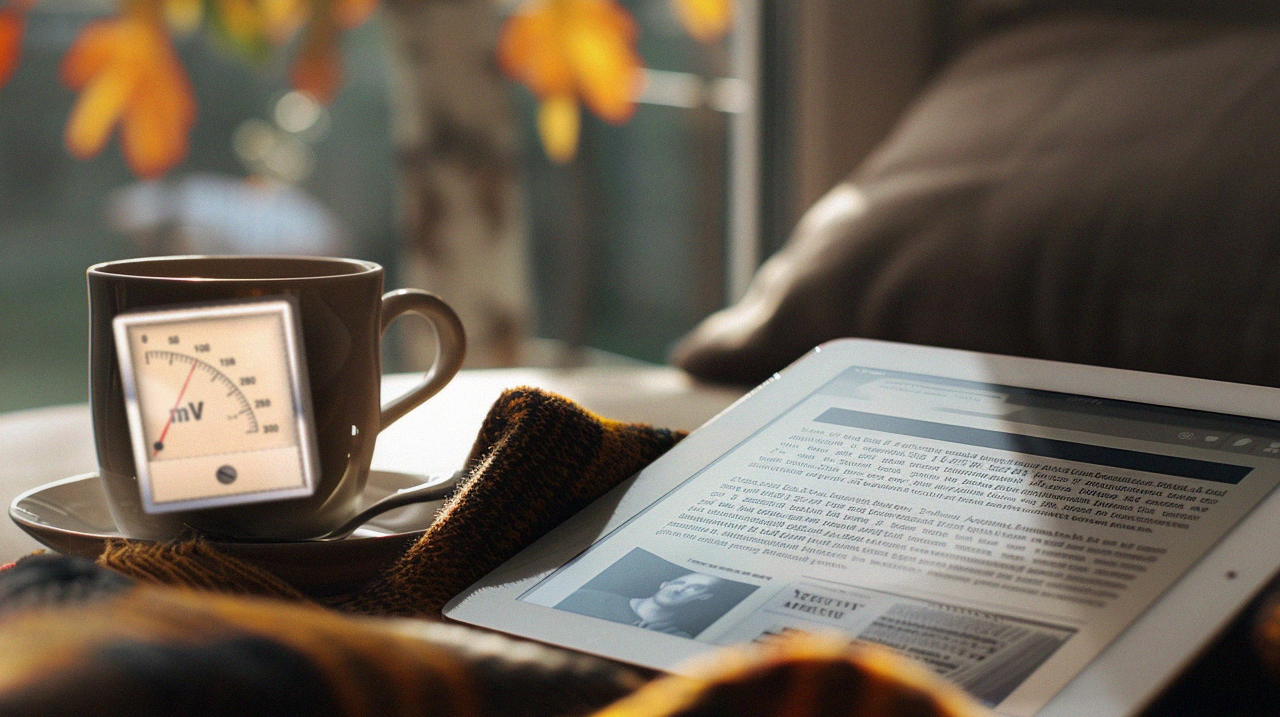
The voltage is 100 mV
